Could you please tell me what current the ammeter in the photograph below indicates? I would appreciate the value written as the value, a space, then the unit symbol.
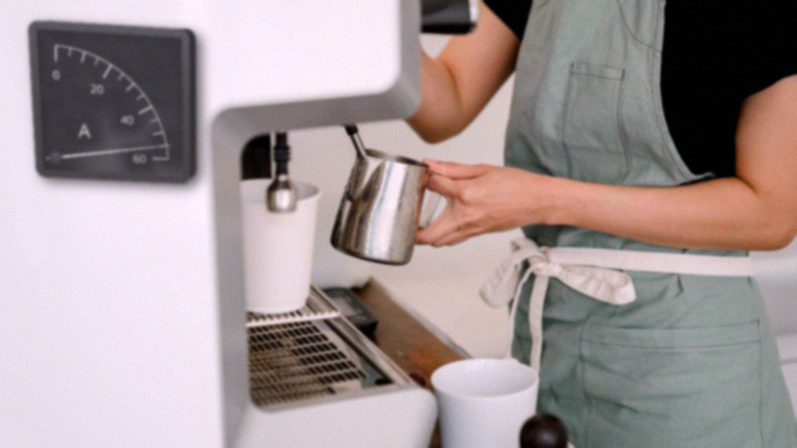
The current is 55 A
